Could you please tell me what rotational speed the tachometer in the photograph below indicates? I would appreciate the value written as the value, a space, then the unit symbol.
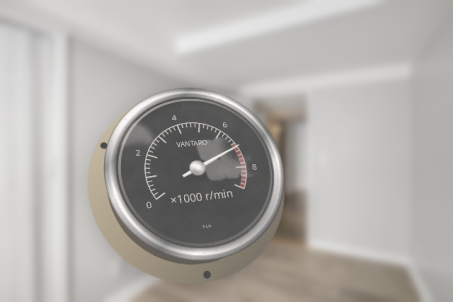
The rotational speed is 7000 rpm
